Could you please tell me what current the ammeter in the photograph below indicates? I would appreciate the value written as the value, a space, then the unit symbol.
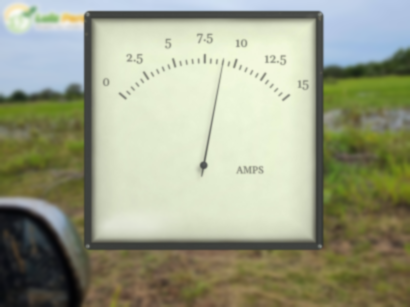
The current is 9 A
